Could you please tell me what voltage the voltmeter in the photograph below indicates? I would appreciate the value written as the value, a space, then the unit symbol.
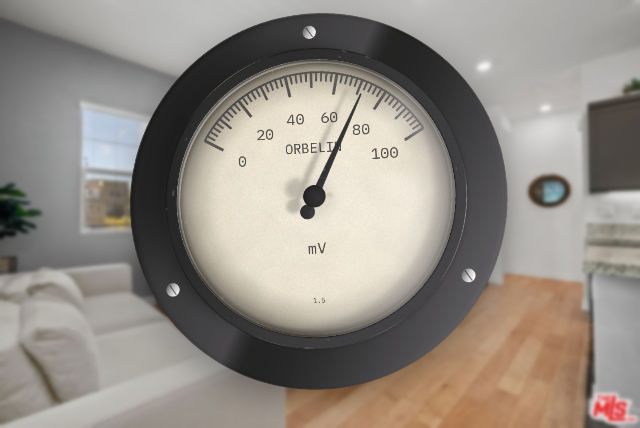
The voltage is 72 mV
